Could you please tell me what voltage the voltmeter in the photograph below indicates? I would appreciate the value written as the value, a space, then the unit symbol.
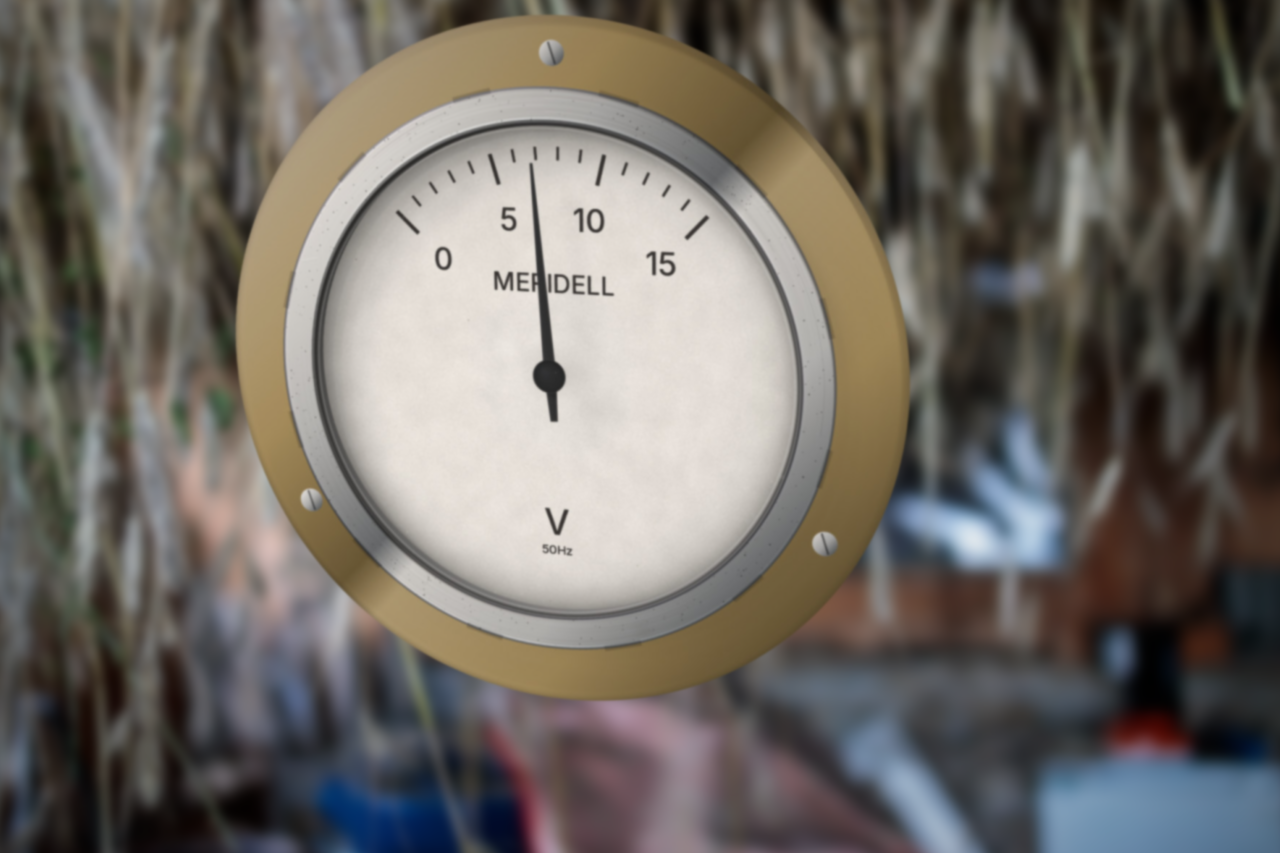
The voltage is 7 V
